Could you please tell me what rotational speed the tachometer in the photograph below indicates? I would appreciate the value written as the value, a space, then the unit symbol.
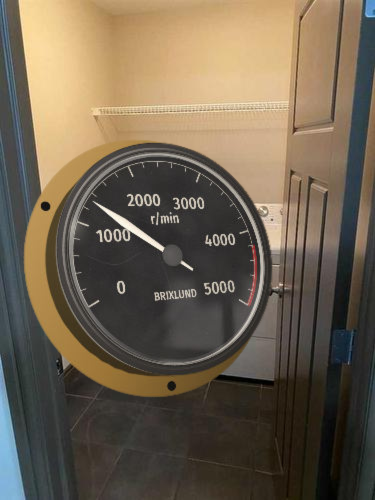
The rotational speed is 1300 rpm
